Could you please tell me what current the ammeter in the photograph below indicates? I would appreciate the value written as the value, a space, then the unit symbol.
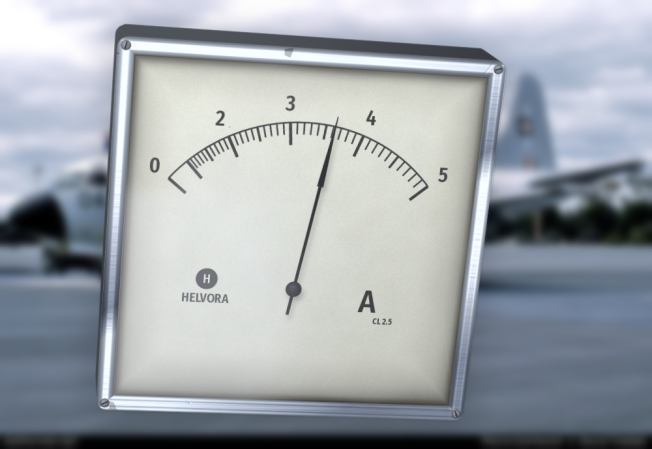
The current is 3.6 A
